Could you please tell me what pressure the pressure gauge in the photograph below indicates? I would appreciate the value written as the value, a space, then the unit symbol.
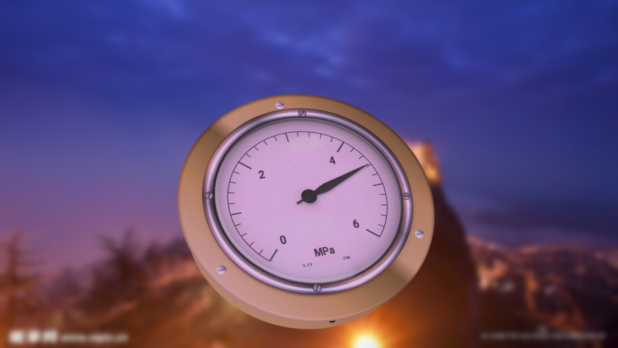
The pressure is 4.6 MPa
